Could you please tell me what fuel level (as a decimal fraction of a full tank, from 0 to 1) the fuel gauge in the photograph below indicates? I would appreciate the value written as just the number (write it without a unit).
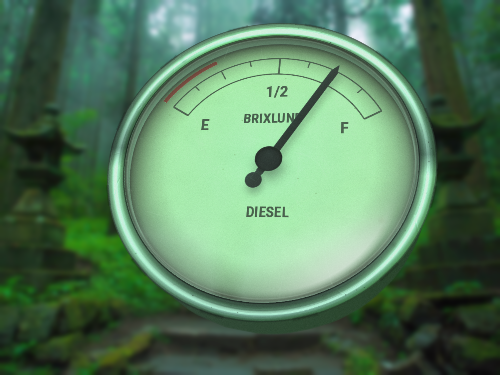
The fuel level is 0.75
